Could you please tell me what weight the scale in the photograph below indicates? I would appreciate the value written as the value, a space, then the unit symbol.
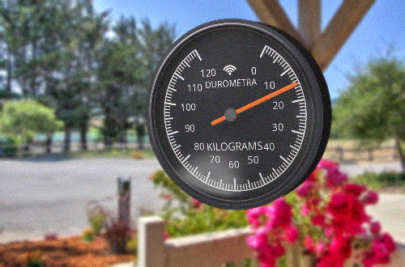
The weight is 15 kg
